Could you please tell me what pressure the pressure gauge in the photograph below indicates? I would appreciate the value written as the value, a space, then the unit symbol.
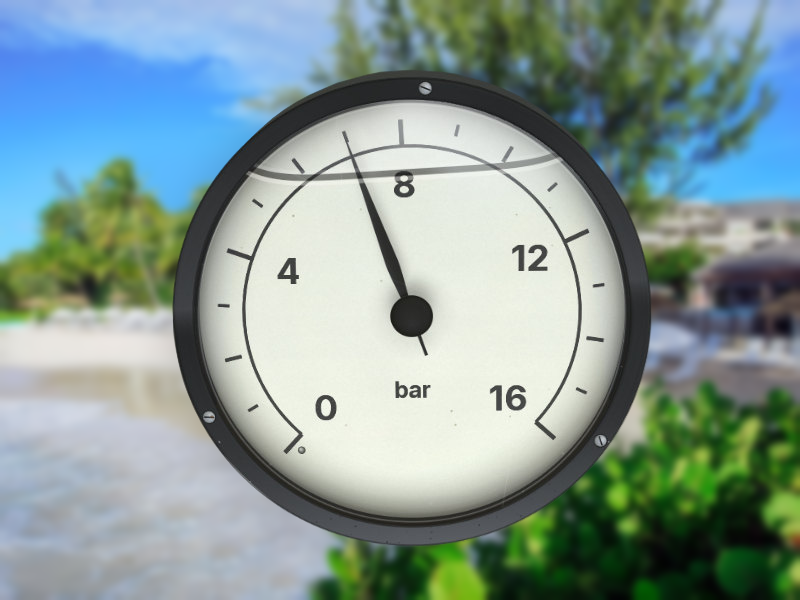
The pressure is 7 bar
